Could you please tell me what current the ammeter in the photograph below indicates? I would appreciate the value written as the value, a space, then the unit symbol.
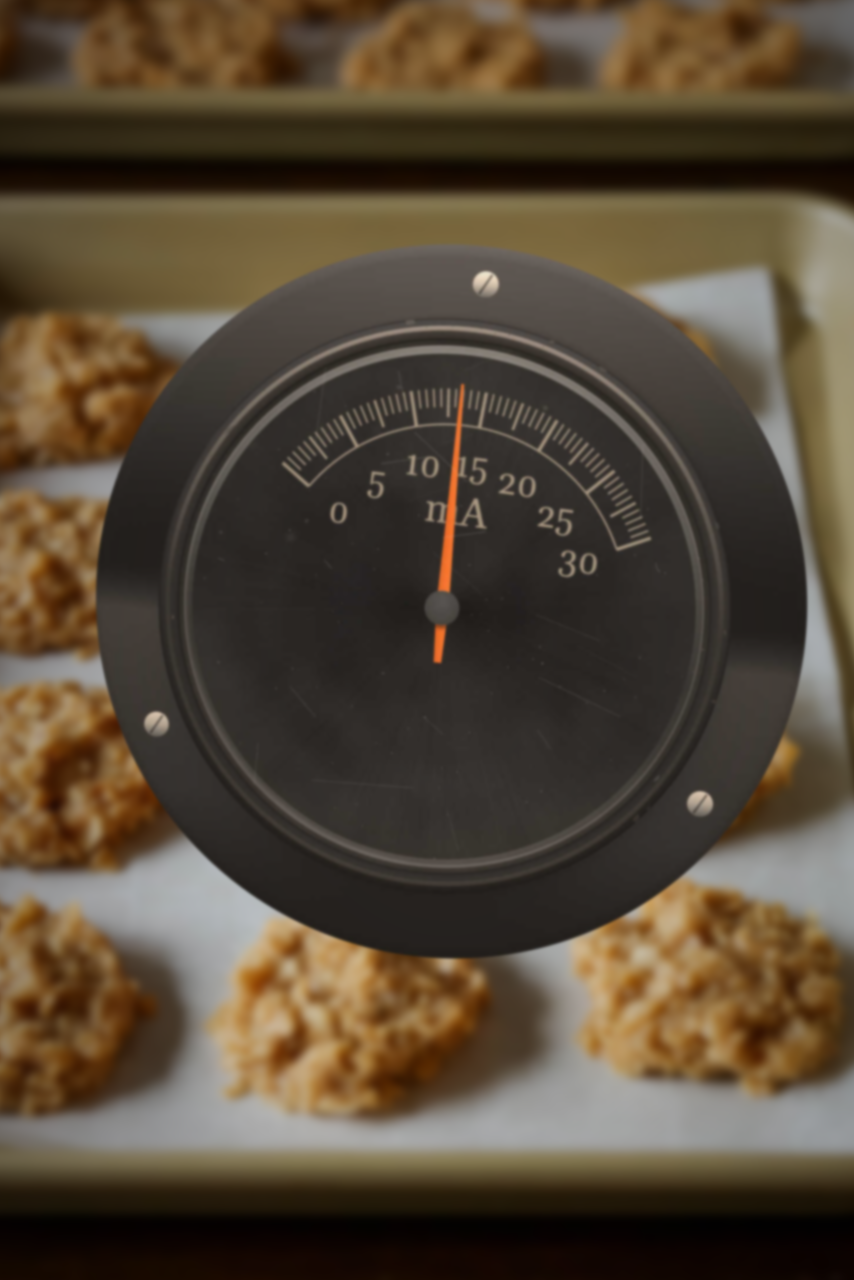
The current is 13.5 mA
